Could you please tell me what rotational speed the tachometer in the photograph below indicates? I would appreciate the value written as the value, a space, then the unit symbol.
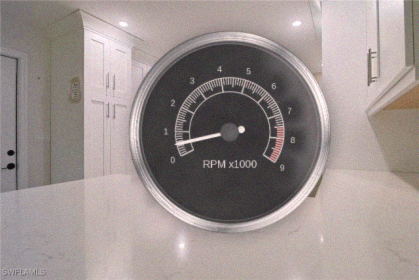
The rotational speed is 500 rpm
